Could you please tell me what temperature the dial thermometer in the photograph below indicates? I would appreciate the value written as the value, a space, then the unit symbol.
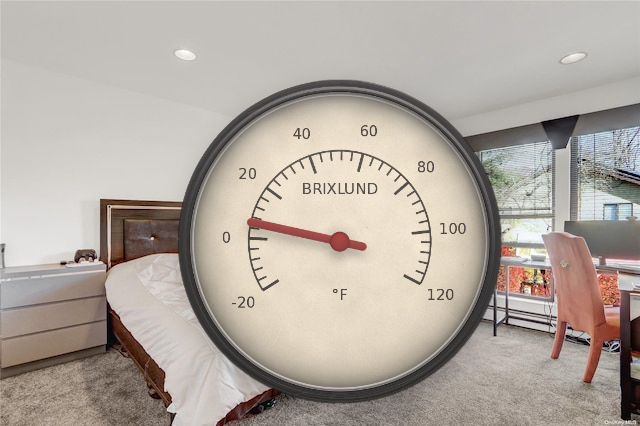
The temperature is 6 °F
